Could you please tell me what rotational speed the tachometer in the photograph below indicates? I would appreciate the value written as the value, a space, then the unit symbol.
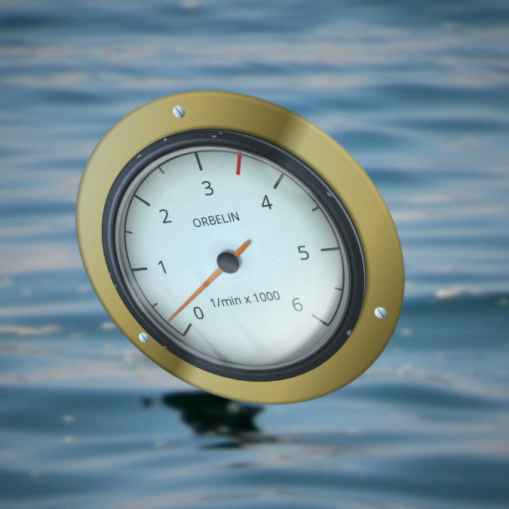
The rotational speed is 250 rpm
